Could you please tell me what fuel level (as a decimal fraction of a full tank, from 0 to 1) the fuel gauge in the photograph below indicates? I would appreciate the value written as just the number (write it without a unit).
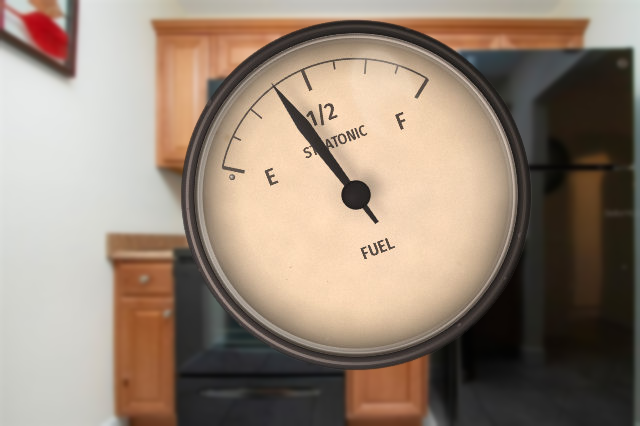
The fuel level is 0.375
